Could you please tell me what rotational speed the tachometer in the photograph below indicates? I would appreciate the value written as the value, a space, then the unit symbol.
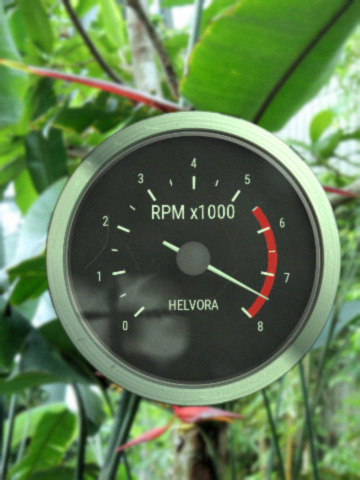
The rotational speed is 7500 rpm
